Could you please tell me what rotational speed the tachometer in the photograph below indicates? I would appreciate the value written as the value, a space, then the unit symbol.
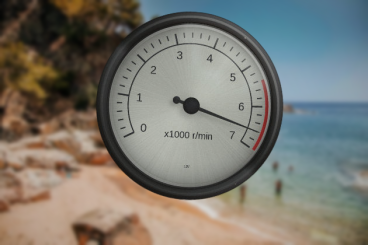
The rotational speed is 6600 rpm
